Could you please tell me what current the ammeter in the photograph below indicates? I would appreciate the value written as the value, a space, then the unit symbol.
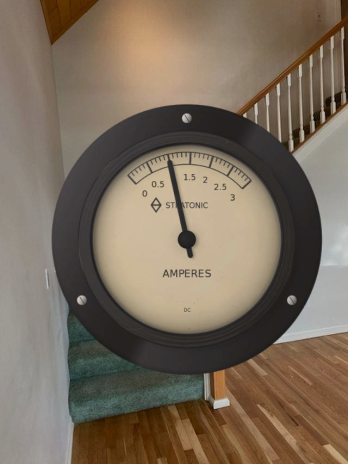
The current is 1 A
